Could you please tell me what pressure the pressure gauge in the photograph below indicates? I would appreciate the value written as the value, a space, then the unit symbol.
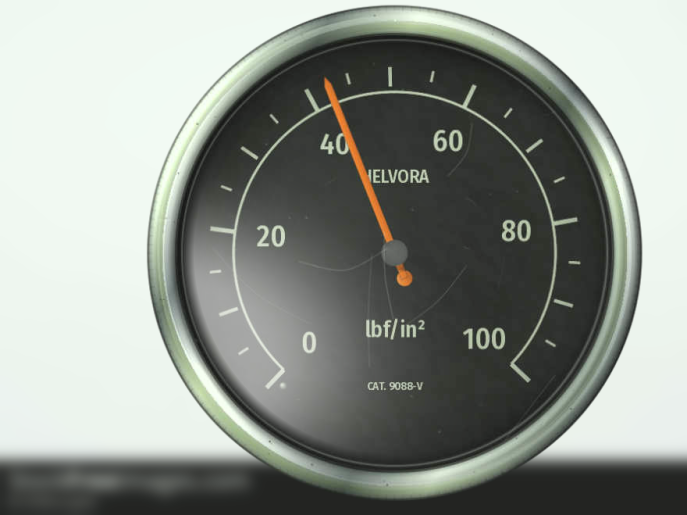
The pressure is 42.5 psi
